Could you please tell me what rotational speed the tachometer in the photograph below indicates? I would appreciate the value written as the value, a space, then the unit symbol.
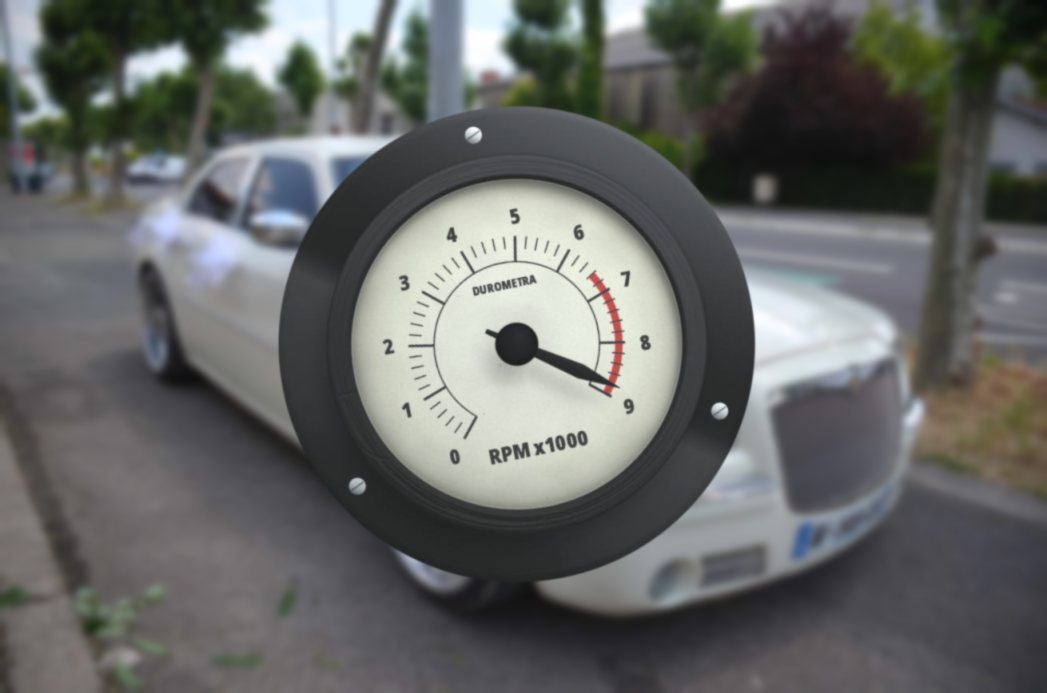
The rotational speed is 8800 rpm
